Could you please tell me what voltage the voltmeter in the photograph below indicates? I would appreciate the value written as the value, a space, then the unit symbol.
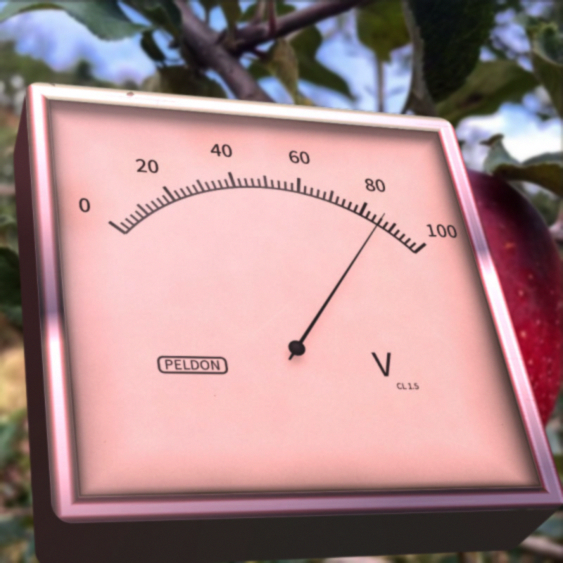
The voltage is 86 V
